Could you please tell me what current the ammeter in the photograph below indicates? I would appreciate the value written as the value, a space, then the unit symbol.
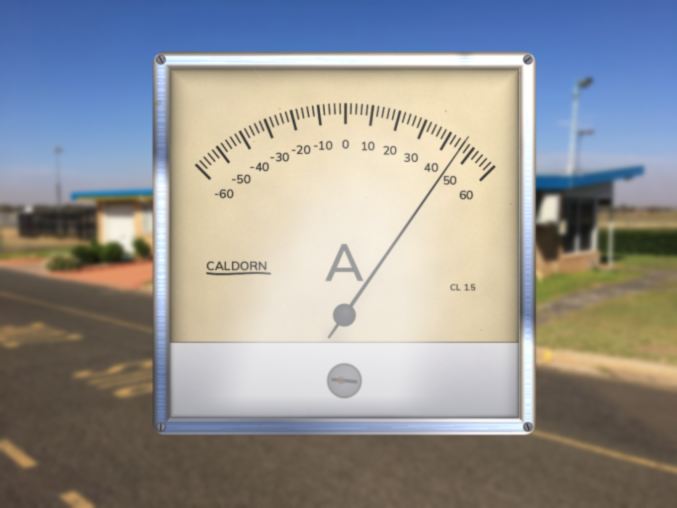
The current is 46 A
